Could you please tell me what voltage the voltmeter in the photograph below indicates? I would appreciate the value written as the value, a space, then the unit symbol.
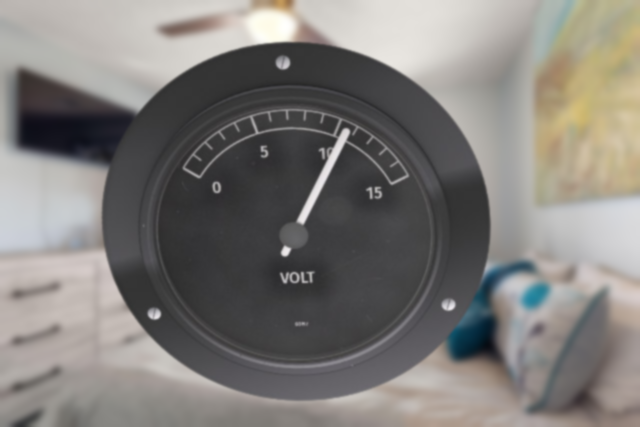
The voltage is 10.5 V
